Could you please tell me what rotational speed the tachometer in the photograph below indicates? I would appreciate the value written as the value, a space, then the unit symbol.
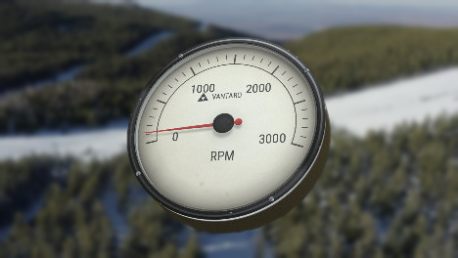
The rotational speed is 100 rpm
